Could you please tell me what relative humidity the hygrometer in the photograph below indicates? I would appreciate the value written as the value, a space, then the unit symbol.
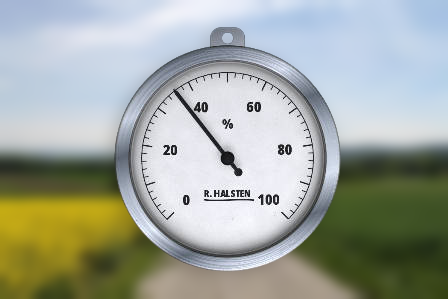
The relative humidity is 36 %
